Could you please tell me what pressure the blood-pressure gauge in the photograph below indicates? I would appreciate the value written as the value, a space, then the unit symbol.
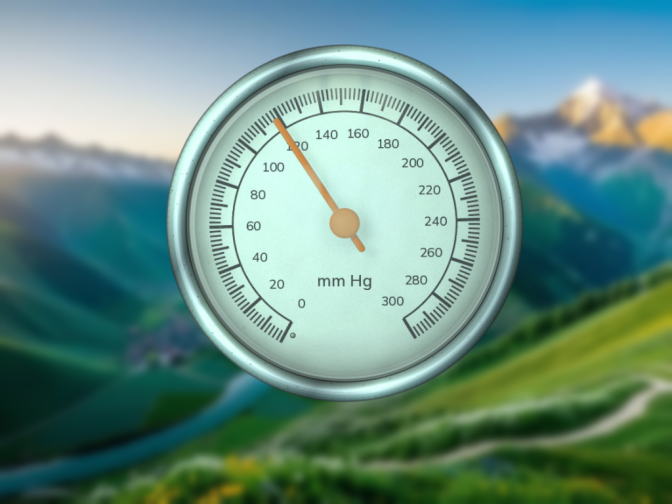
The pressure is 118 mmHg
